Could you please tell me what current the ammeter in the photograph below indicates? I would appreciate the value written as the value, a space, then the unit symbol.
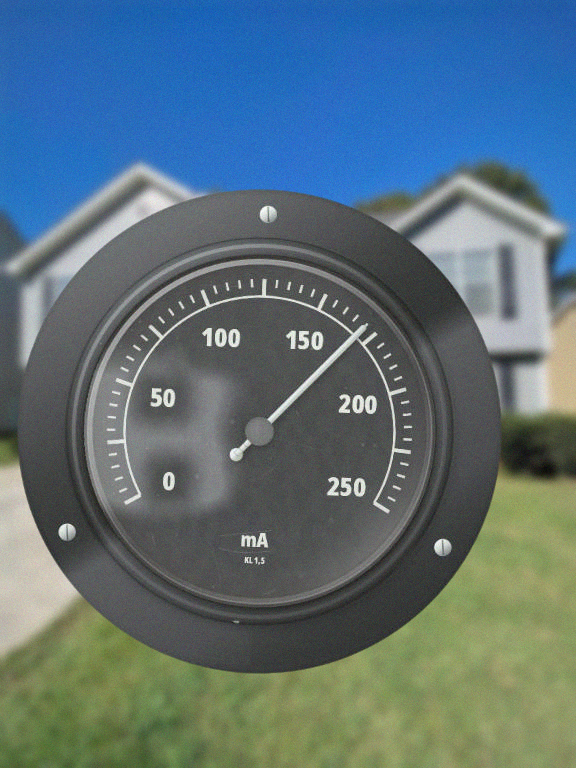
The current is 170 mA
